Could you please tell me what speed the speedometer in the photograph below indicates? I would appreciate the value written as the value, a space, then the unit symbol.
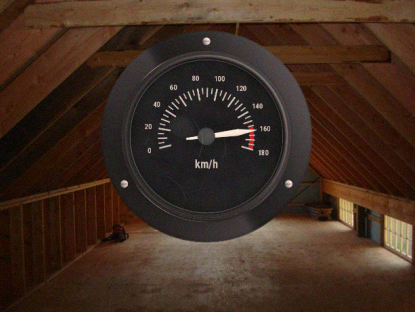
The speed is 160 km/h
